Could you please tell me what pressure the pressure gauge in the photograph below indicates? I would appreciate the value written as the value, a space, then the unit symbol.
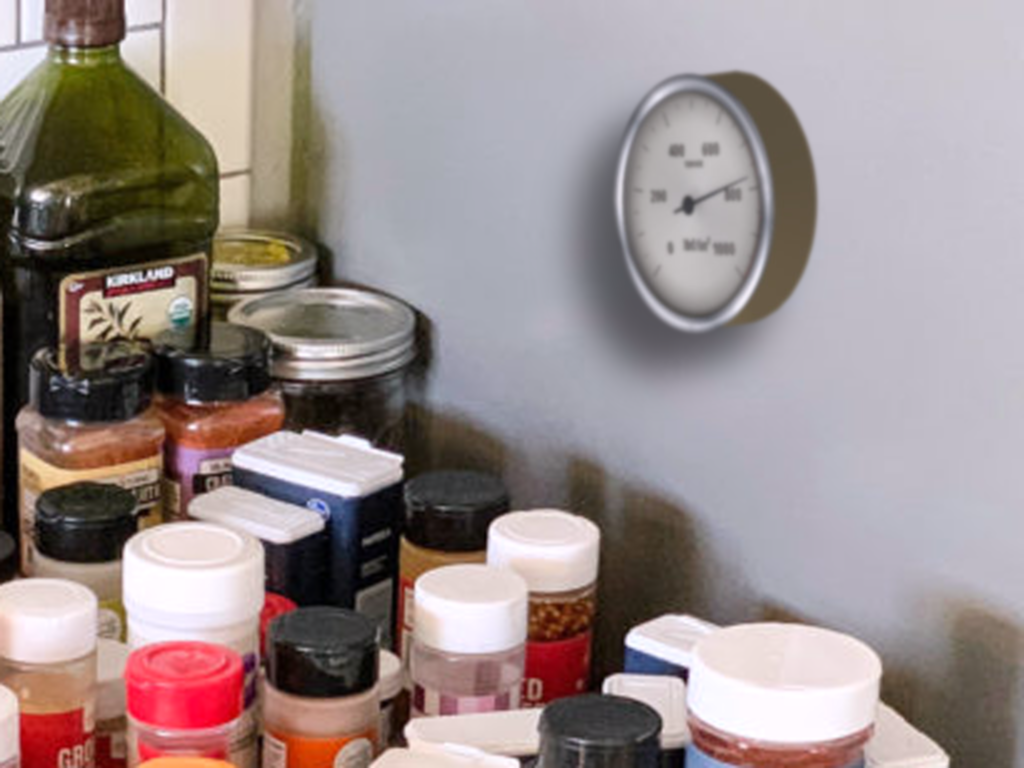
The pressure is 775 psi
